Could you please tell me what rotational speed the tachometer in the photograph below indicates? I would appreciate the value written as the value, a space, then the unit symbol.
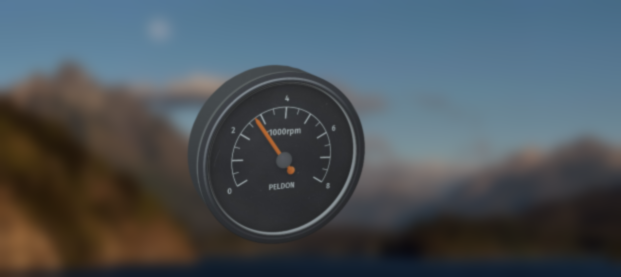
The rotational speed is 2750 rpm
